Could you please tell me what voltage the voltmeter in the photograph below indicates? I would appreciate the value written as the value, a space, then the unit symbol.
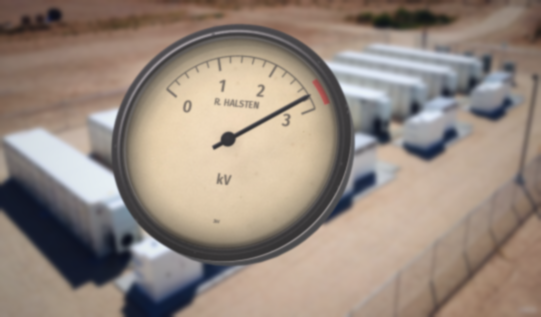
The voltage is 2.8 kV
